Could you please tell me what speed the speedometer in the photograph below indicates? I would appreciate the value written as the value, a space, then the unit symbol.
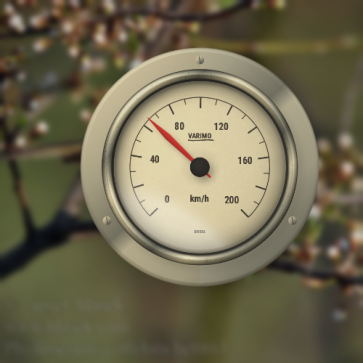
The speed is 65 km/h
